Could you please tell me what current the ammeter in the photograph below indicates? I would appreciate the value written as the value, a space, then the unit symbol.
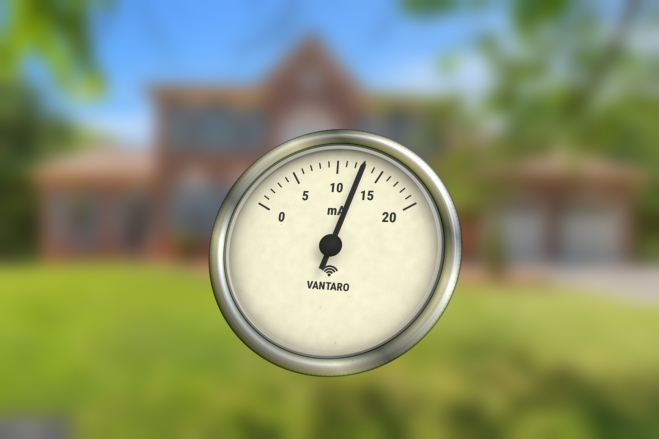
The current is 13 mA
